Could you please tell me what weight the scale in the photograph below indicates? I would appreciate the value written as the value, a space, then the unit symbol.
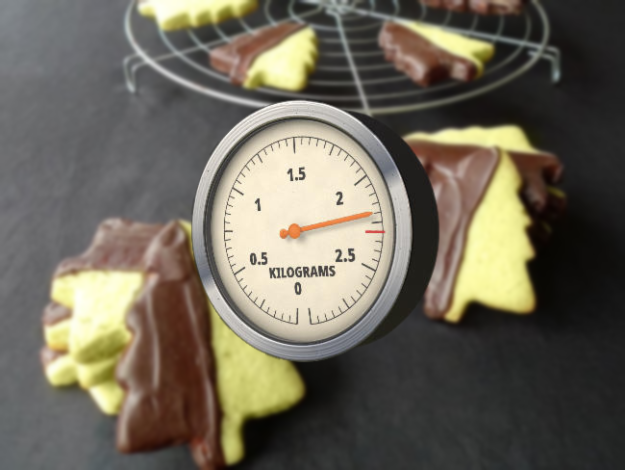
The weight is 2.2 kg
